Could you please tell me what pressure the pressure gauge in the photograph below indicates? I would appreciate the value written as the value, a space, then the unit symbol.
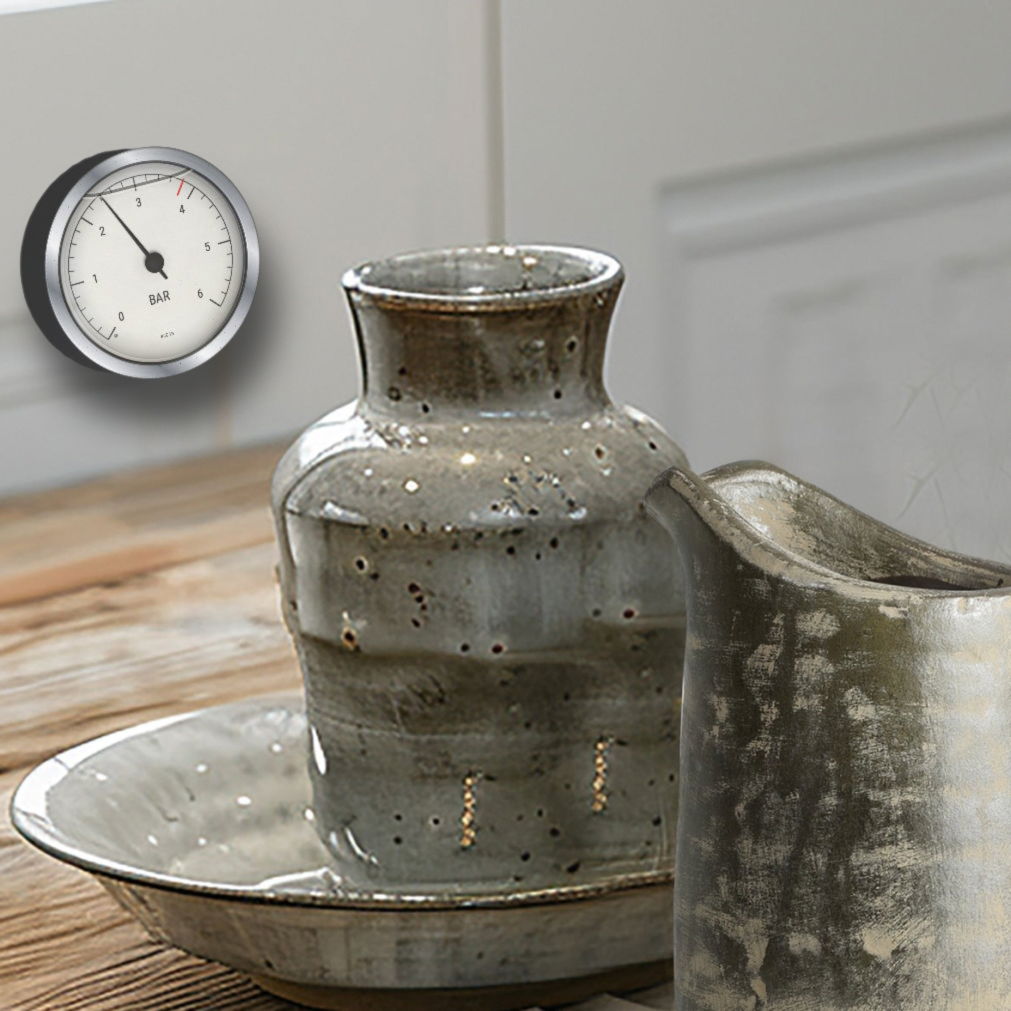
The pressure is 2.4 bar
